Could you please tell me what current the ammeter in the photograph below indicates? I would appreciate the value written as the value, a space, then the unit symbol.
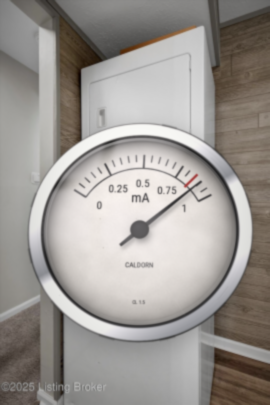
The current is 0.9 mA
